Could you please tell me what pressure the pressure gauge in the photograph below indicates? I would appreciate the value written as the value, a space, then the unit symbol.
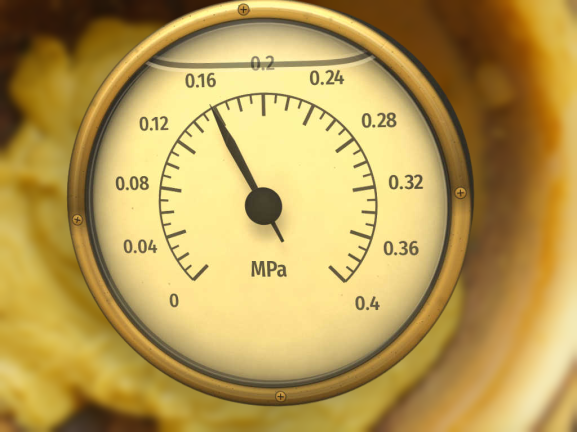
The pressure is 0.16 MPa
